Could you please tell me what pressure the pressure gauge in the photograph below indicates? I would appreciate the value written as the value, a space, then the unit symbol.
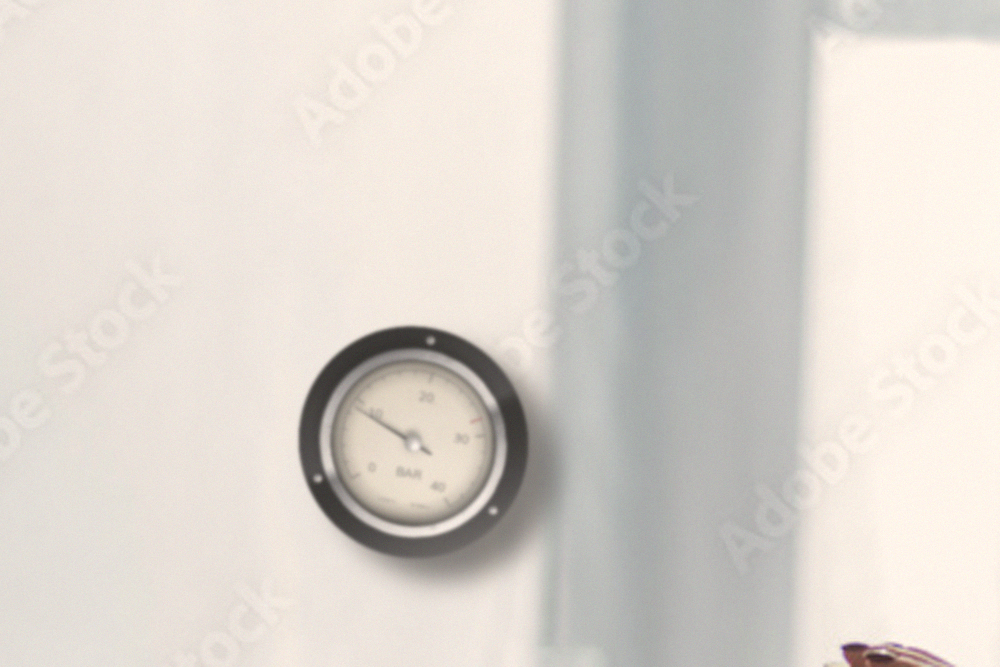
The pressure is 9 bar
